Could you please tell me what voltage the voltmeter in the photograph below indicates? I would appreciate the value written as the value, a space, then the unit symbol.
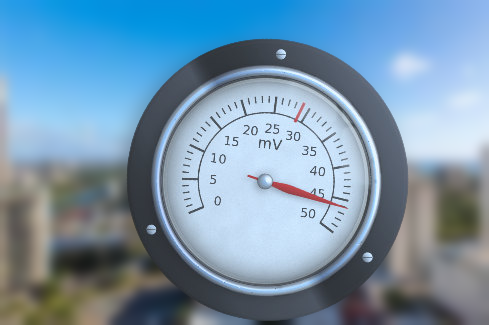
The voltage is 46 mV
